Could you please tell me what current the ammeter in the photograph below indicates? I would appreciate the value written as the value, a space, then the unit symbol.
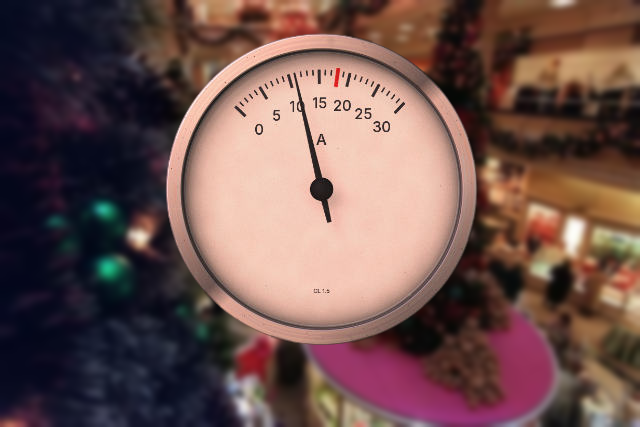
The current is 11 A
